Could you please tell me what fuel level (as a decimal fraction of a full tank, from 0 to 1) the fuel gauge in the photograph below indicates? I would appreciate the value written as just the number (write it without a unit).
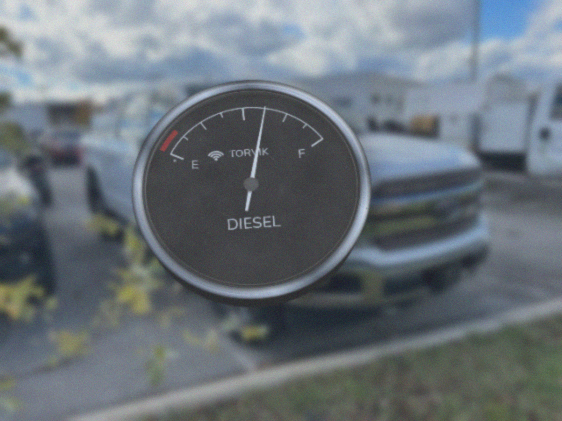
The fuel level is 0.625
